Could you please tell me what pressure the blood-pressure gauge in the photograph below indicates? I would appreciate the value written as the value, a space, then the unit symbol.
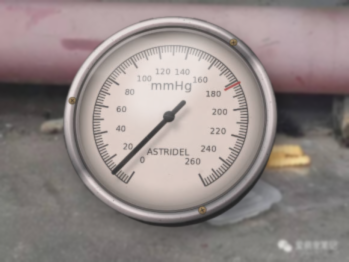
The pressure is 10 mmHg
